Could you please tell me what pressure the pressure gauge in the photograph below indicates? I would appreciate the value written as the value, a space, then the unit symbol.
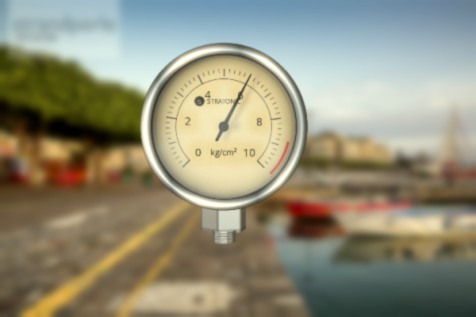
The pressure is 6 kg/cm²
